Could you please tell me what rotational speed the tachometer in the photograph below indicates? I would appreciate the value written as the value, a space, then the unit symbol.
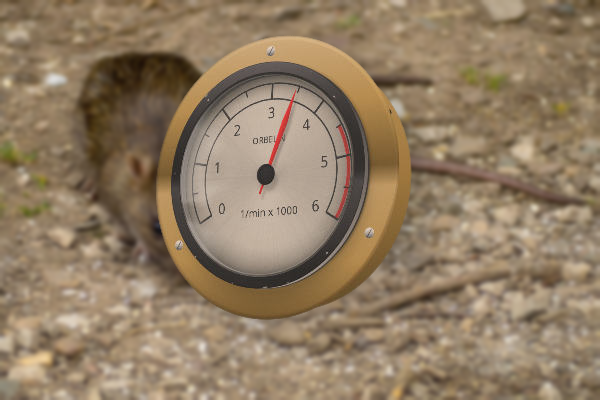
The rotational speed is 3500 rpm
